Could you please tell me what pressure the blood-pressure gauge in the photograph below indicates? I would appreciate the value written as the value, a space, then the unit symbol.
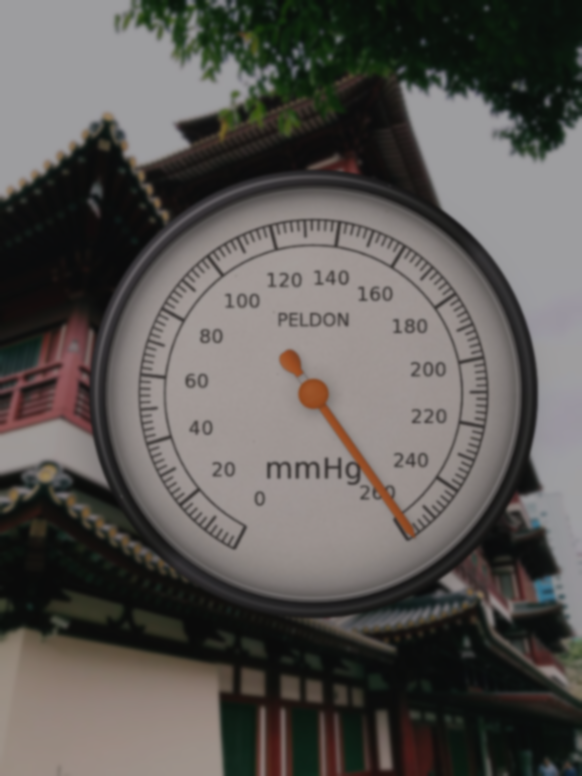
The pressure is 258 mmHg
